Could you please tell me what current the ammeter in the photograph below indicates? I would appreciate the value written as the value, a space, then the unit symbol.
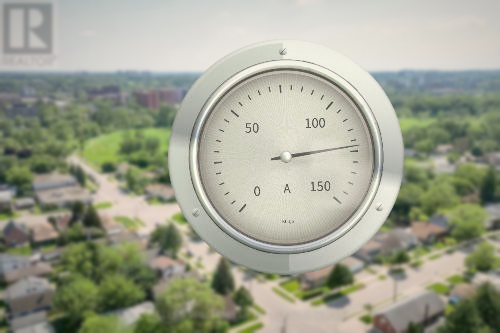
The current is 122.5 A
